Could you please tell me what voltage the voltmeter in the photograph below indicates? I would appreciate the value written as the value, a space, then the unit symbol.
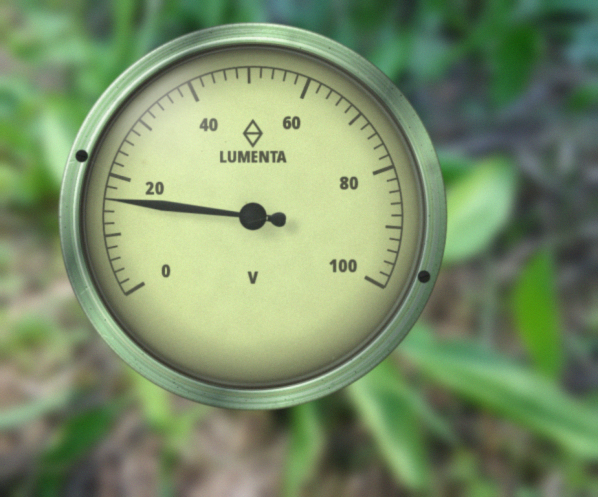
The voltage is 16 V
